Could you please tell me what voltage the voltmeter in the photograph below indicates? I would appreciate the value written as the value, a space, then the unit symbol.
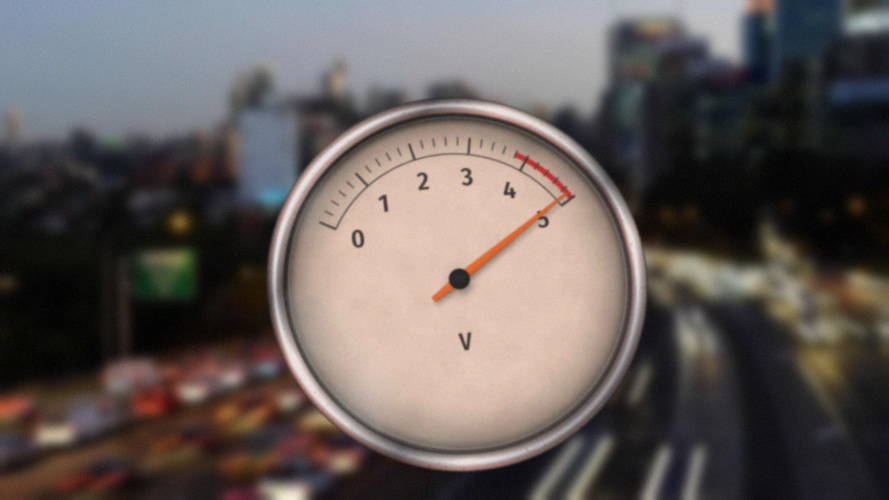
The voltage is 4.9 V
